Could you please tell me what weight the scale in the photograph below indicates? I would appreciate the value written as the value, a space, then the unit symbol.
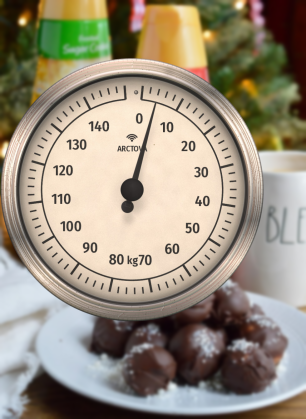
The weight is 4 kg
